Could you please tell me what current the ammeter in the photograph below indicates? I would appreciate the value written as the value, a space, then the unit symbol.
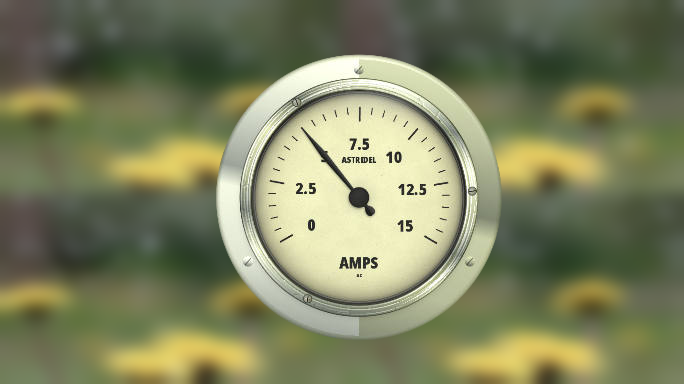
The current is 5 A
